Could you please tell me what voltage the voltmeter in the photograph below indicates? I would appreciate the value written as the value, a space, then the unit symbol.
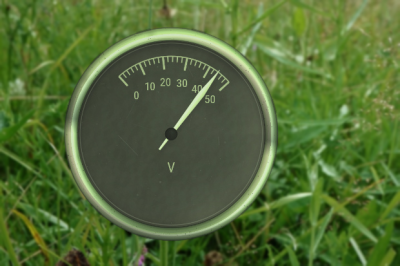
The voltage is 44 V
